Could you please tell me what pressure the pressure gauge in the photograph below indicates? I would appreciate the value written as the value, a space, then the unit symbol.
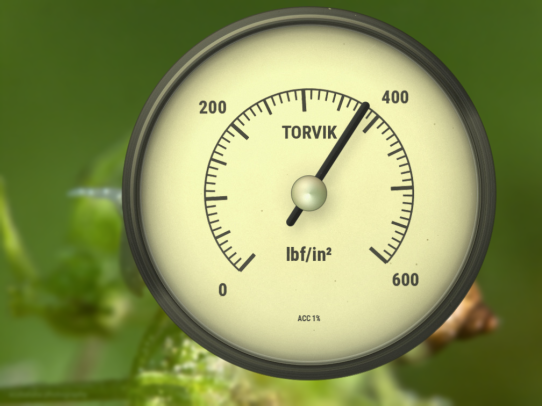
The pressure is 380 psi
